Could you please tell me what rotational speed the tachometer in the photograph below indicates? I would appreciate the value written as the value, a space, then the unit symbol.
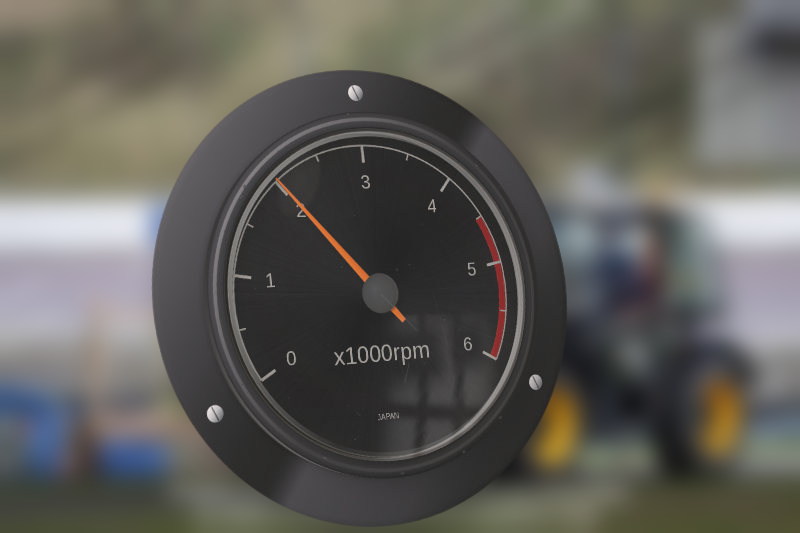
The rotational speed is 2000 rpm
